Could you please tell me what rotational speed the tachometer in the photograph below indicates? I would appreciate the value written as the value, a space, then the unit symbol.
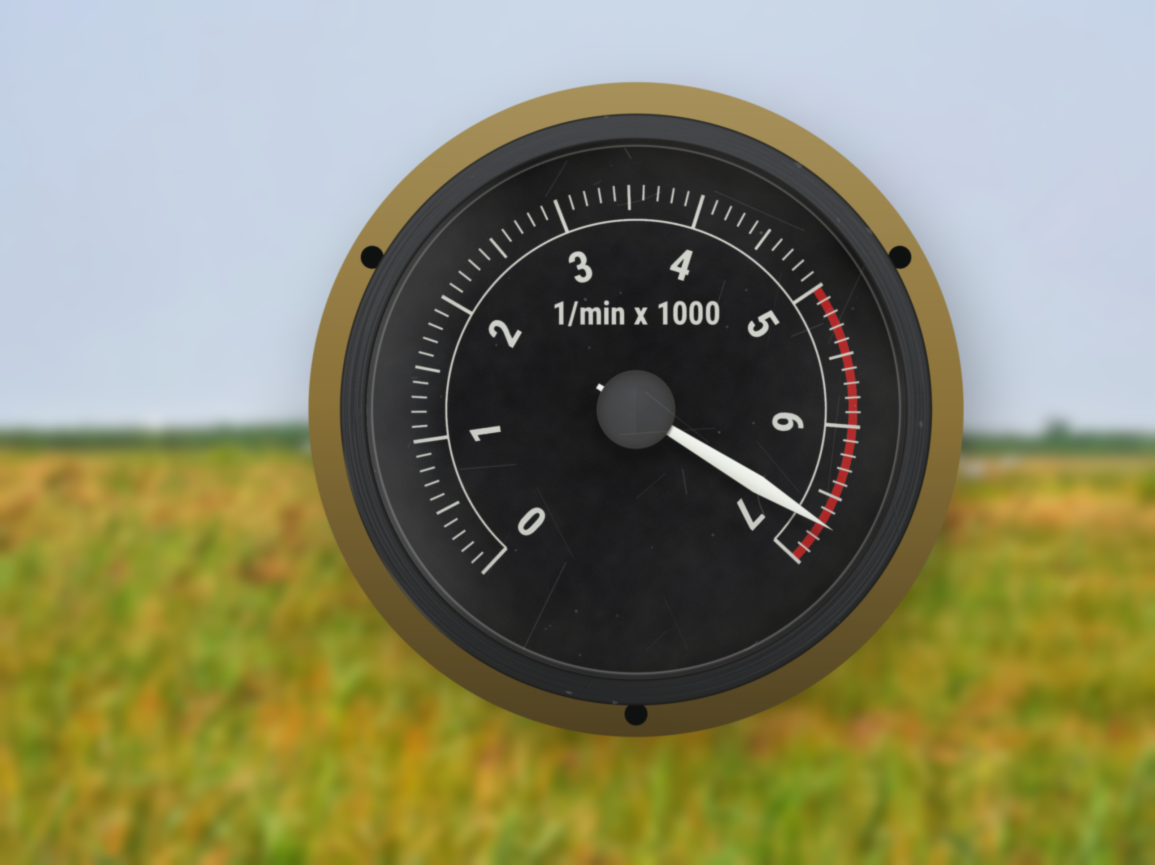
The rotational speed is 6700 rpm
